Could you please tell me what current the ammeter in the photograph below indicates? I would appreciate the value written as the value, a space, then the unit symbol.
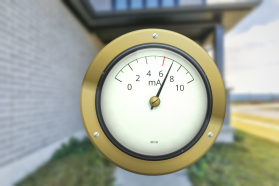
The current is 7 mA
